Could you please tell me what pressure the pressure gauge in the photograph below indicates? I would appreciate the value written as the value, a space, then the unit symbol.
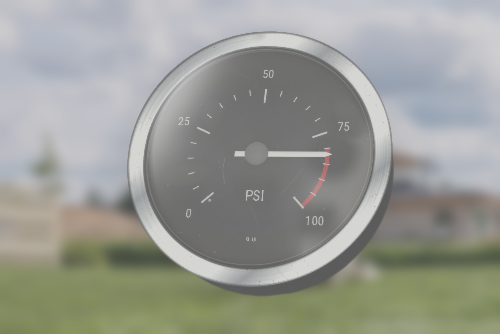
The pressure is 82.5 psi
